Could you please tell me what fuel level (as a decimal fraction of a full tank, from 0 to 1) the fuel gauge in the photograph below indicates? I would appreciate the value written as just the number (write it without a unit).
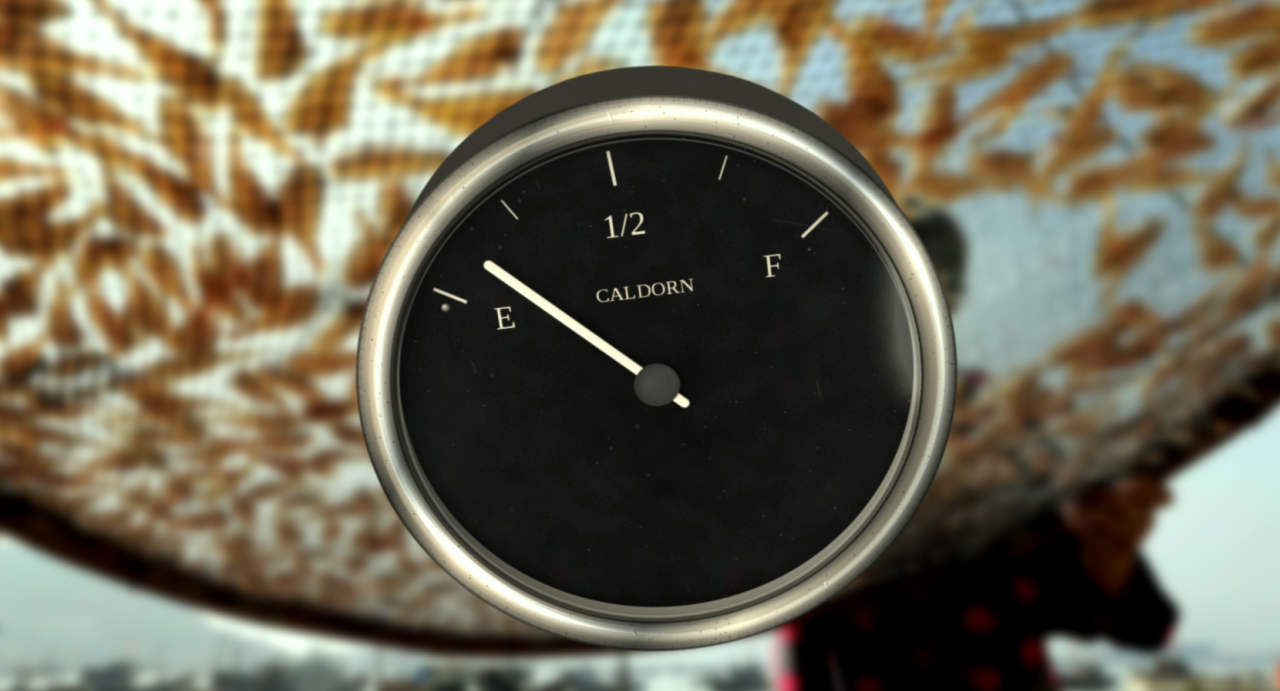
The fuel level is 0.125
